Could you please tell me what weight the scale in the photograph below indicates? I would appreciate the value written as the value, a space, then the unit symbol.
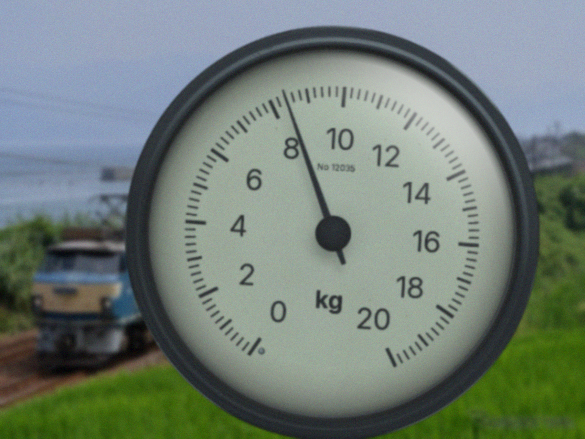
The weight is 8.4 kg
